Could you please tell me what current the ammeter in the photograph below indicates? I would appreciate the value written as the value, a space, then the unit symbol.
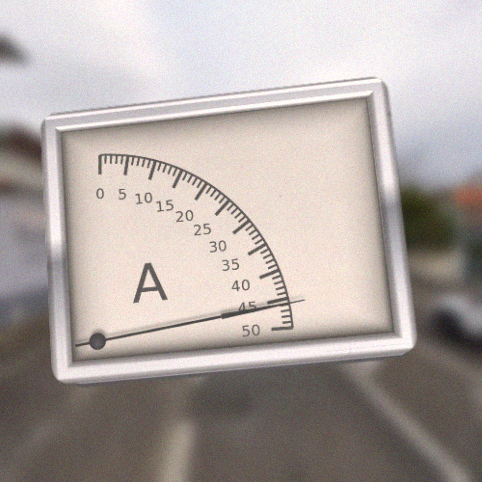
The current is 46 A
